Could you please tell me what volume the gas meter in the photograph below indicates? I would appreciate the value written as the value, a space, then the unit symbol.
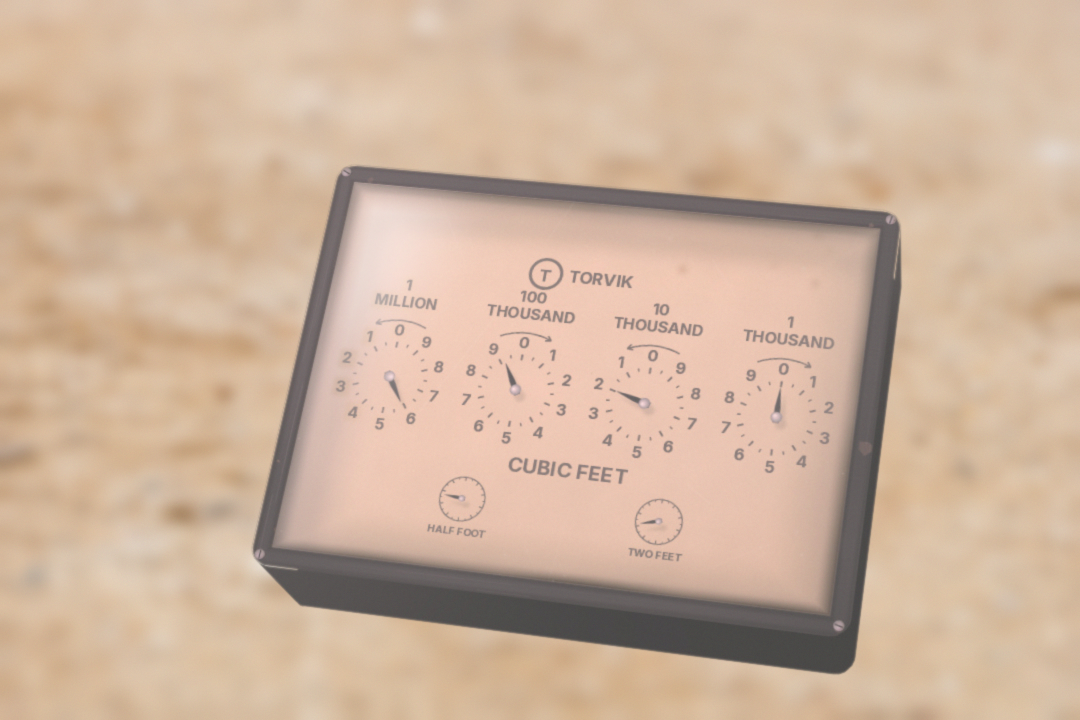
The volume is 592000 ft³
